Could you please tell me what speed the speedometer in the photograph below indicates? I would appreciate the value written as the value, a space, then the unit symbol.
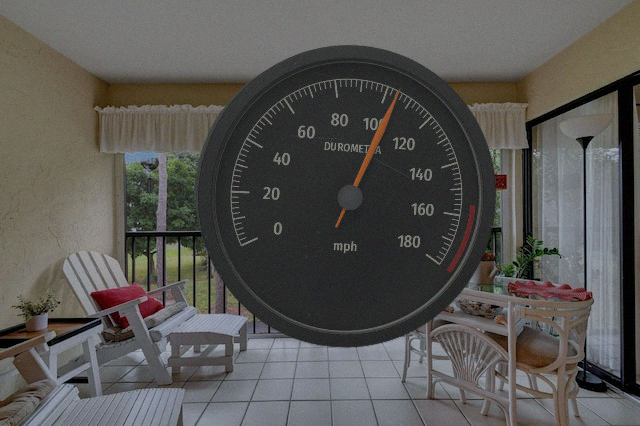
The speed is 104 mph
